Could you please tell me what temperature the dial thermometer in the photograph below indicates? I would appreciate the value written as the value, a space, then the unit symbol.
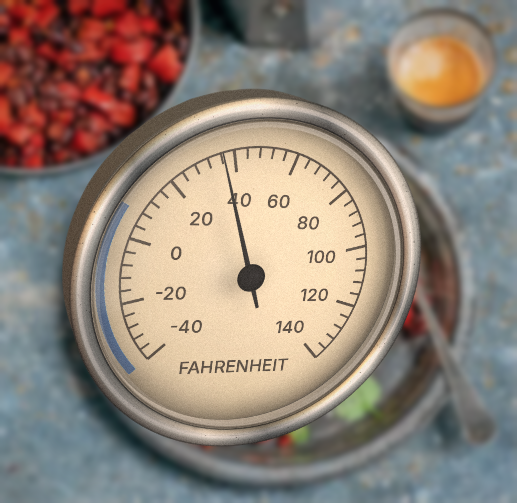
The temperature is 36 °F
